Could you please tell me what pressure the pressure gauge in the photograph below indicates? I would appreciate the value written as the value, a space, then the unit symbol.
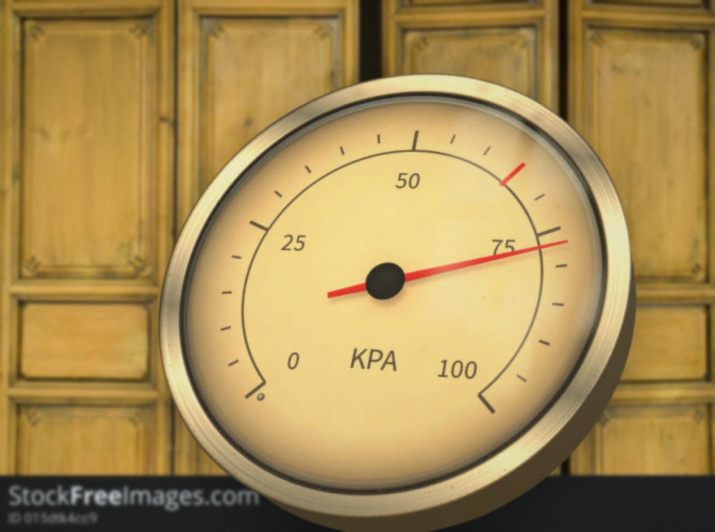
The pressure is 77.5 kPa
